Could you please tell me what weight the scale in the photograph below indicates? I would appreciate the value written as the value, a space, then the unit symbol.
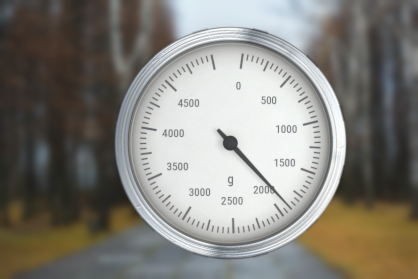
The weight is 1900 g
